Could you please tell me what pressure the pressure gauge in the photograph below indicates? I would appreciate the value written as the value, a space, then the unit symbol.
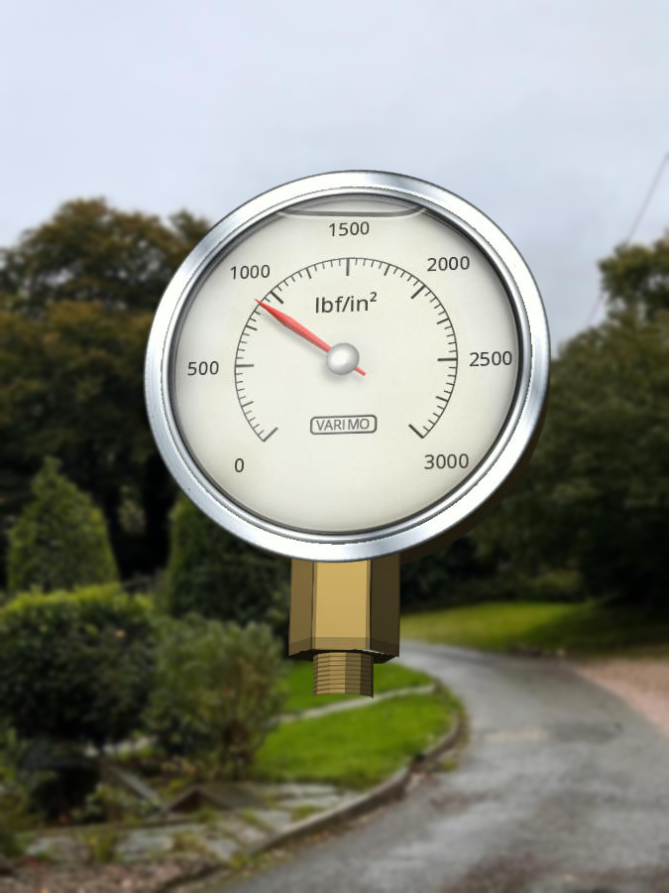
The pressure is 900 psi
